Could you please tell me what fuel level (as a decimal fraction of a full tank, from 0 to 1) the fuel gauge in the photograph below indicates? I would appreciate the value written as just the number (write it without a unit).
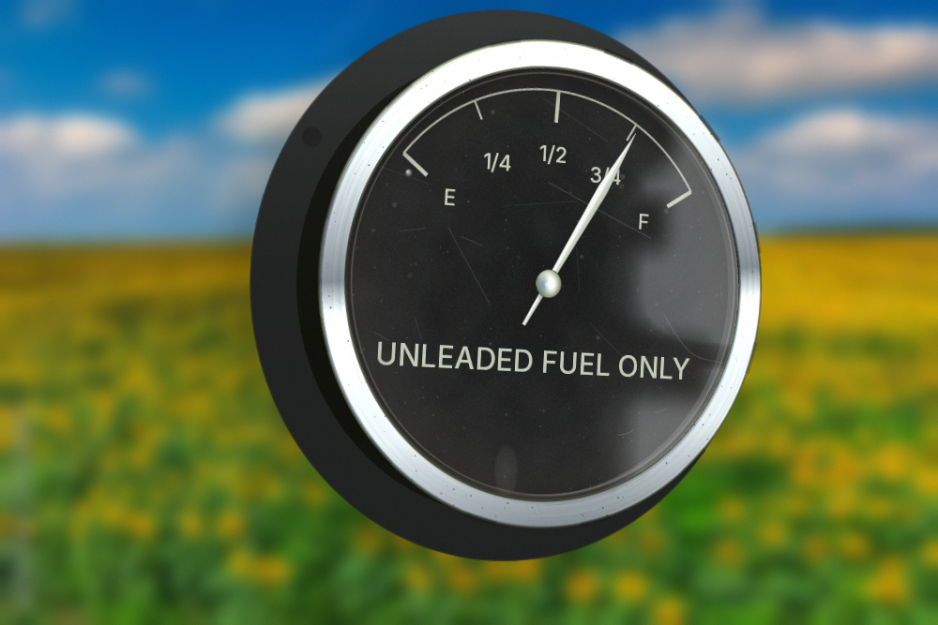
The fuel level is 0.75
